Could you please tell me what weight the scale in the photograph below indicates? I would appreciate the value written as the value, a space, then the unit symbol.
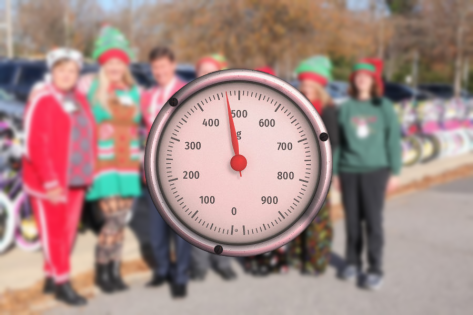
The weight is 470 g
